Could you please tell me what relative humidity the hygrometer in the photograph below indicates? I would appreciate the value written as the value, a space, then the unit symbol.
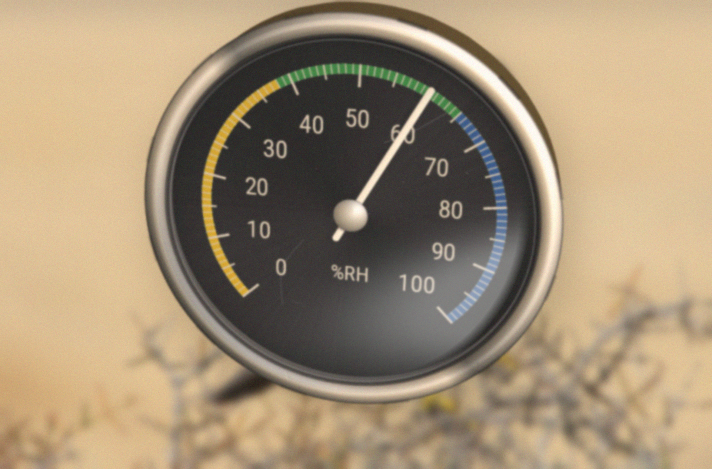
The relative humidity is 60 %
